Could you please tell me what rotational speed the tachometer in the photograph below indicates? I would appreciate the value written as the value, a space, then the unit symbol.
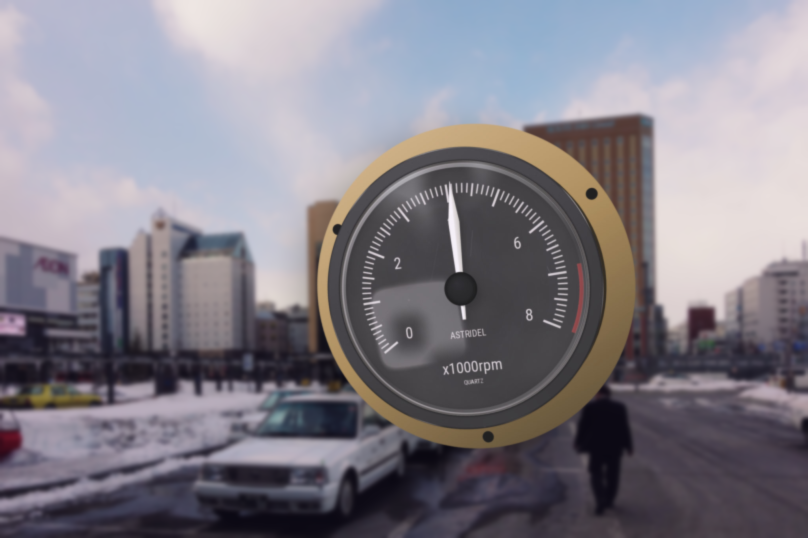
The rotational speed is 4100 rpm
